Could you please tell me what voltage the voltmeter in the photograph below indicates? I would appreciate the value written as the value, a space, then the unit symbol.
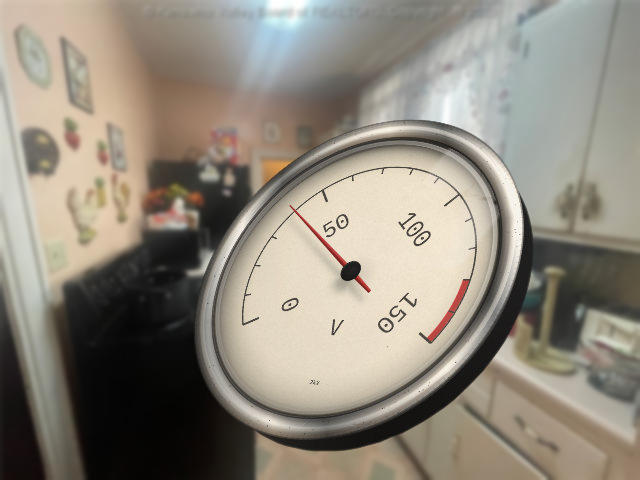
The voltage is 40 V
